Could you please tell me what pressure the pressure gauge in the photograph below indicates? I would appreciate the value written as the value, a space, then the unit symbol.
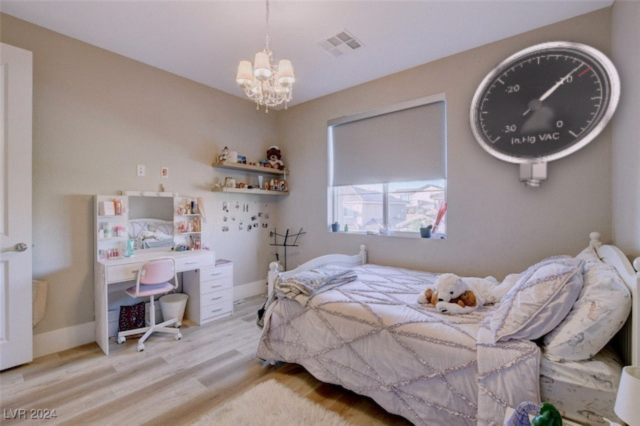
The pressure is -10 inHg
